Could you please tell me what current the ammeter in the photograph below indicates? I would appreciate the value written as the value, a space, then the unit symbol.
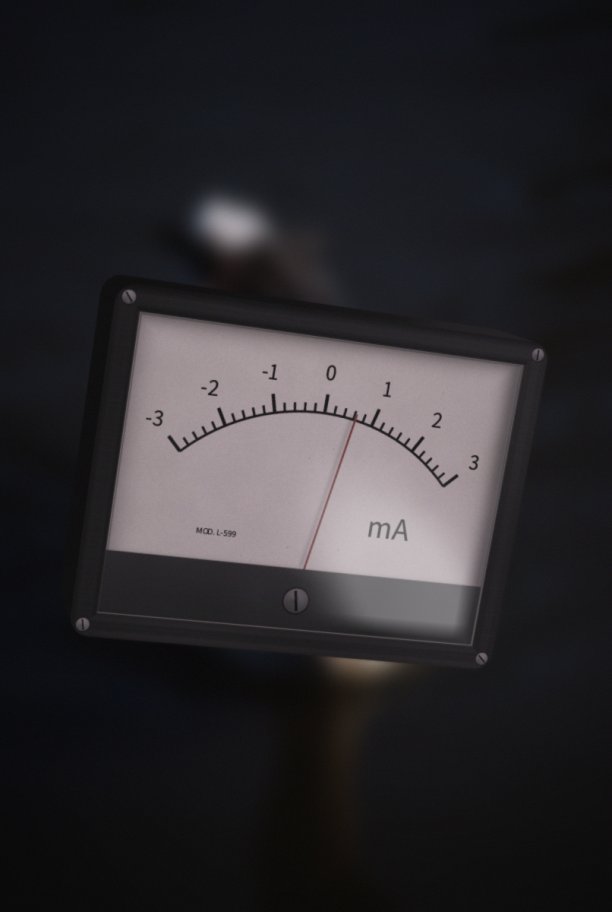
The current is 0.6 mA
